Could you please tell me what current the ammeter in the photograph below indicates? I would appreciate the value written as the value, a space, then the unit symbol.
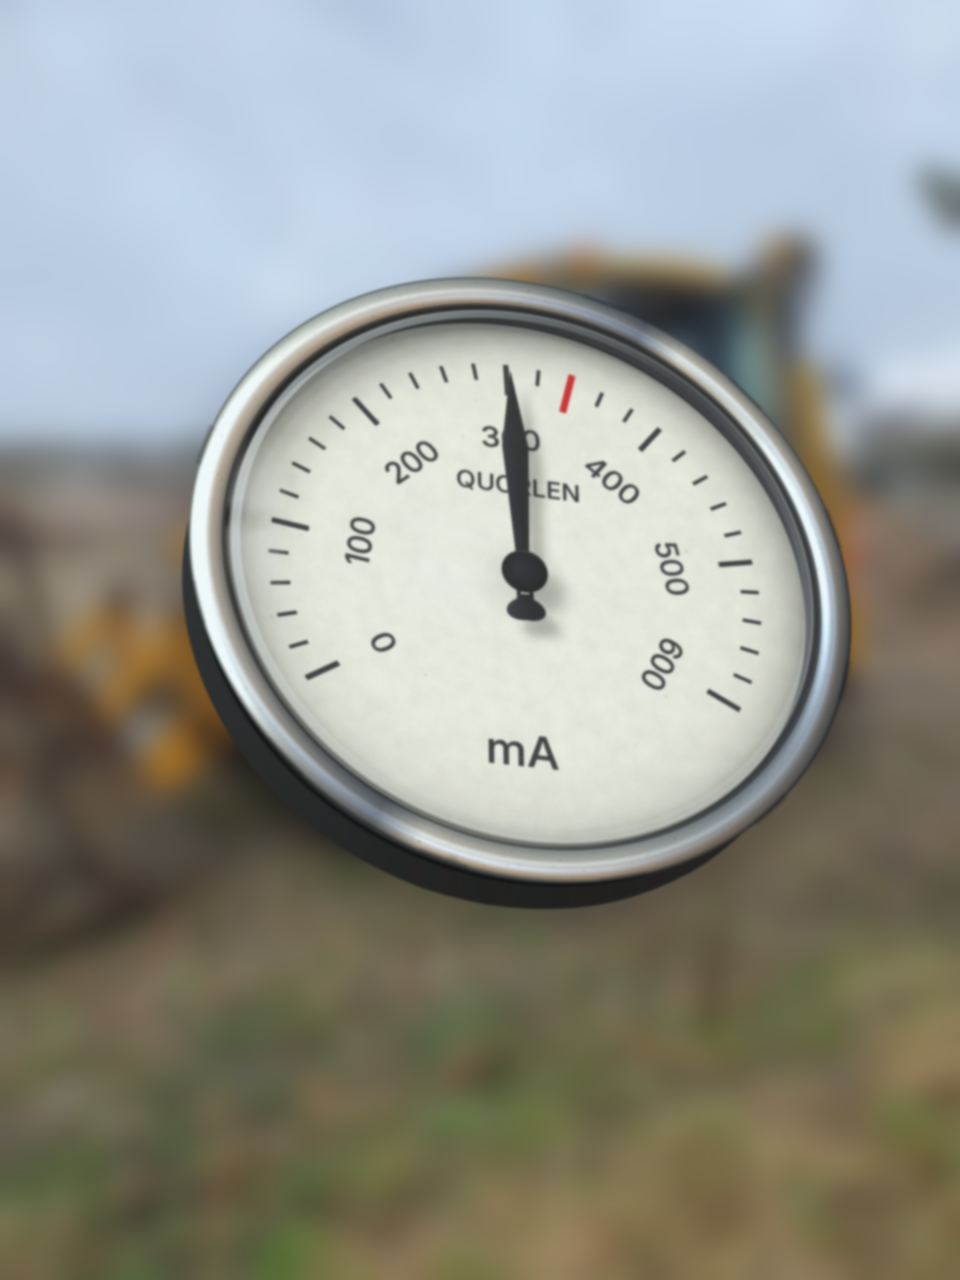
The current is 300 mA
